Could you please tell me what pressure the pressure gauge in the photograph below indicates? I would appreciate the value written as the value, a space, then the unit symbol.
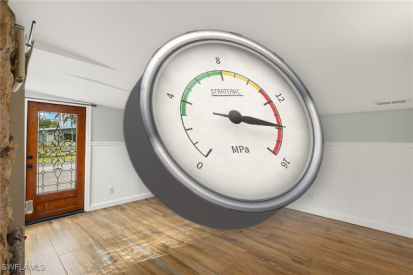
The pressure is 14 MPa
